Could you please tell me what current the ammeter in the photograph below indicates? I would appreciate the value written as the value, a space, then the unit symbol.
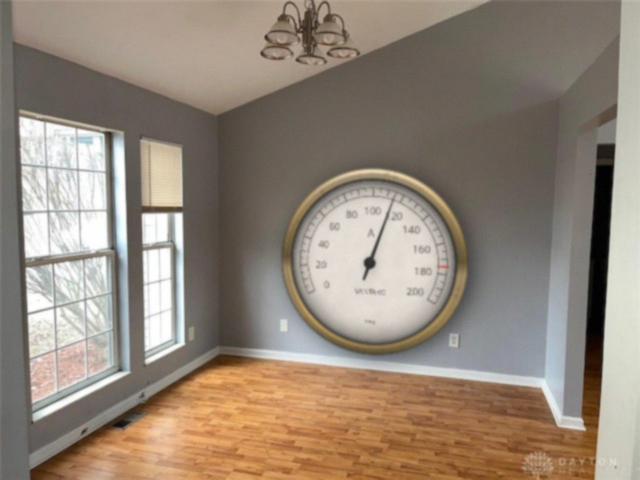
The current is 115 A
